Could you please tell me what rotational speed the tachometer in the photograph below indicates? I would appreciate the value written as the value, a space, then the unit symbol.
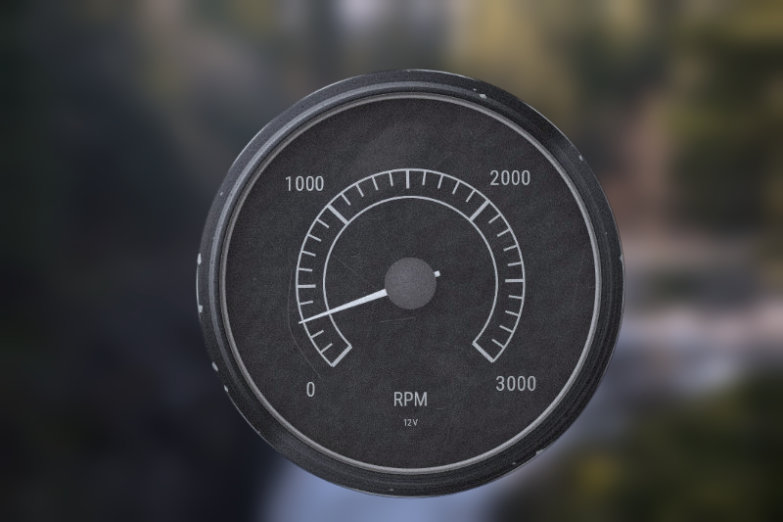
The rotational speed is 300 rpm
